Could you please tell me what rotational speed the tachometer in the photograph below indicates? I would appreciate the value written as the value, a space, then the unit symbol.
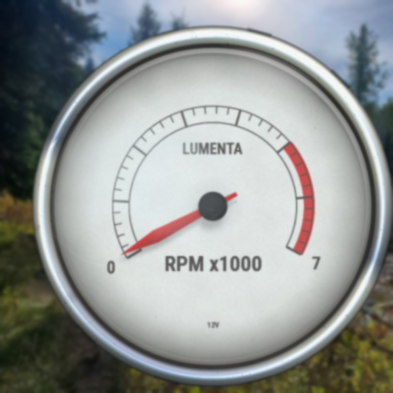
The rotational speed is 100 rpm
